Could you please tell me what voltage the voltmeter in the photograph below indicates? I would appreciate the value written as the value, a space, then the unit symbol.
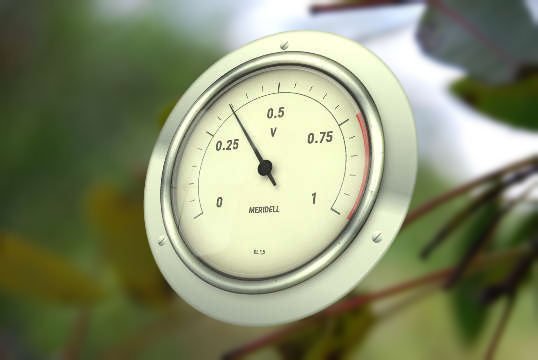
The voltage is 0.35 V
